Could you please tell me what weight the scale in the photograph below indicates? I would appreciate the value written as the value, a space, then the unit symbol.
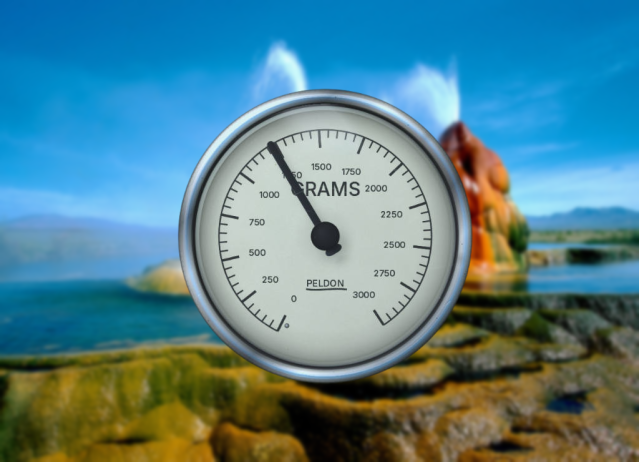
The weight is 1225 g
